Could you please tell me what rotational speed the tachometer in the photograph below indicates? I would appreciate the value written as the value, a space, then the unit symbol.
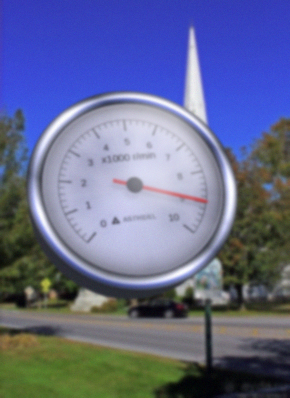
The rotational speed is 9000 rpm
